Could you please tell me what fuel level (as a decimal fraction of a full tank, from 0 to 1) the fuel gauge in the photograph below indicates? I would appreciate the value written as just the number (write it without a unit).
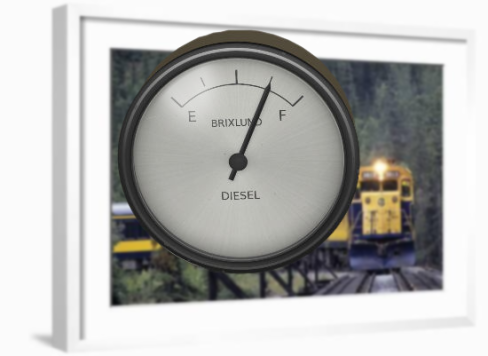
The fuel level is 0.75
